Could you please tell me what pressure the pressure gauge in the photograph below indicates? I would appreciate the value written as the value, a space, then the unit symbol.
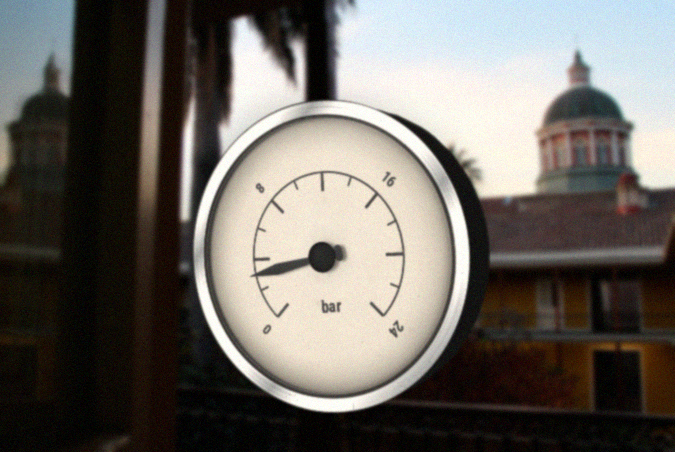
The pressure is 3 bar
